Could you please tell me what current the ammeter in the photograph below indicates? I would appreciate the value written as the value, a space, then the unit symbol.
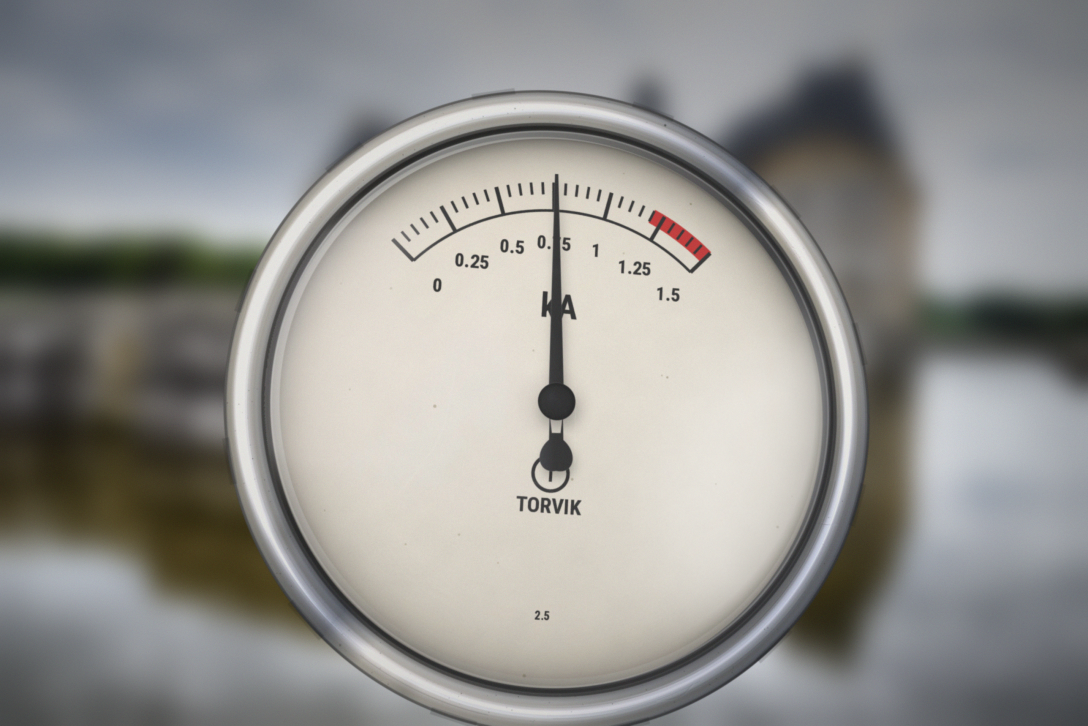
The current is 0.75 kA
